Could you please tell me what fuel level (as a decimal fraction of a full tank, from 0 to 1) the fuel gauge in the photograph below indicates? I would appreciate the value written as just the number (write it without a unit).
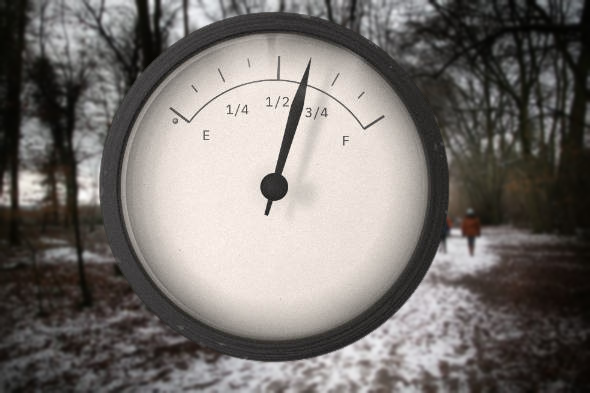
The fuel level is 0.625
